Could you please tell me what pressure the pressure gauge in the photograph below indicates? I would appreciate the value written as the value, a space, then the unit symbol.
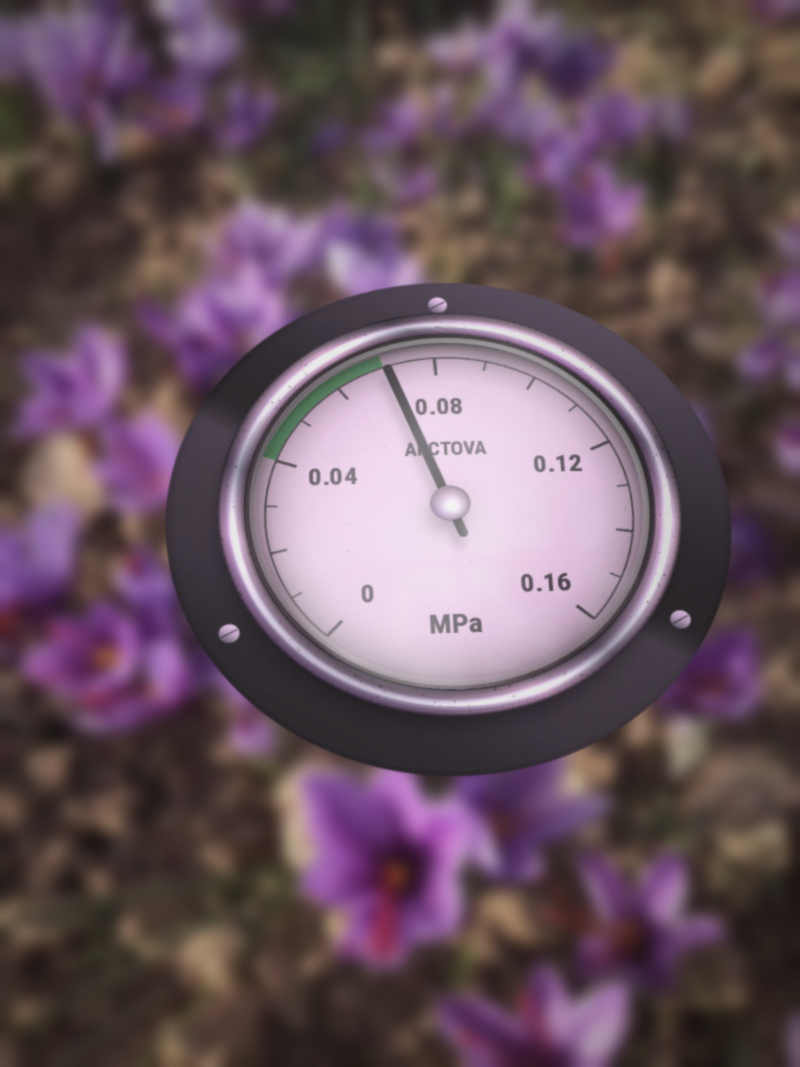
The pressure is 0.07 MPa
